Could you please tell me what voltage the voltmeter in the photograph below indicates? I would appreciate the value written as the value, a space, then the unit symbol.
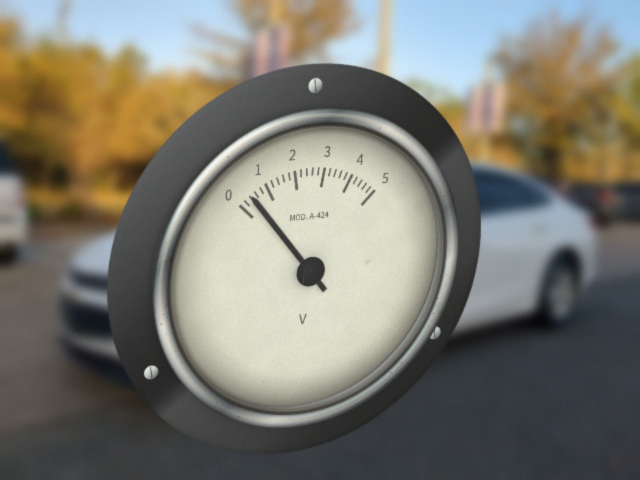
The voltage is 0.4 V
